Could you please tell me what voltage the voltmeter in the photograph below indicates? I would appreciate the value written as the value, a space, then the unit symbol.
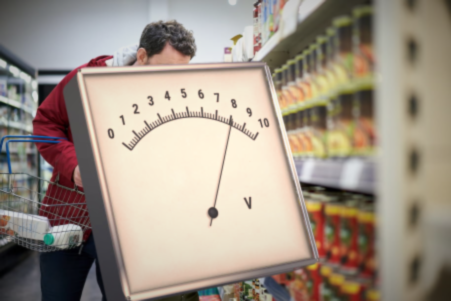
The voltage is 8 V
